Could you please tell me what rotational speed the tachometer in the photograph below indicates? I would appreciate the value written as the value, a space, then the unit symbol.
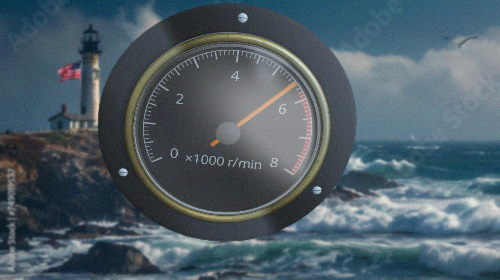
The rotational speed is 5500 rpm
